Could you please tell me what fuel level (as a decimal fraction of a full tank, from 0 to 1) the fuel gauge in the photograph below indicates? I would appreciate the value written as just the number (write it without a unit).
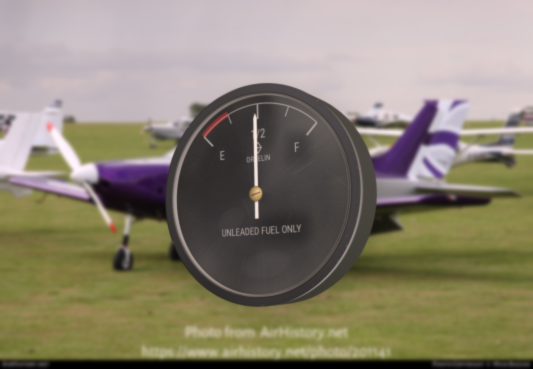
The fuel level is 0.5
